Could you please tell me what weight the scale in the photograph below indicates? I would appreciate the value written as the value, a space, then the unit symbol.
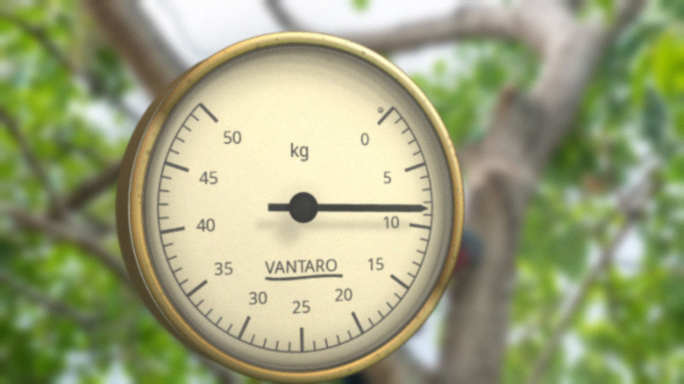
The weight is 8.5 kg
